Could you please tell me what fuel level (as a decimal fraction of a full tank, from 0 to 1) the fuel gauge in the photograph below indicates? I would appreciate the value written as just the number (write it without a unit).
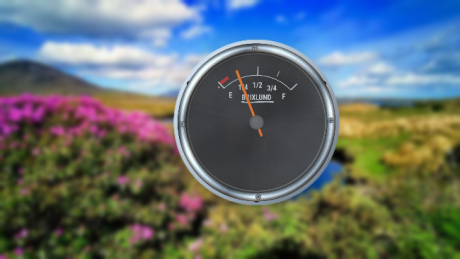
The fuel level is 0.25
